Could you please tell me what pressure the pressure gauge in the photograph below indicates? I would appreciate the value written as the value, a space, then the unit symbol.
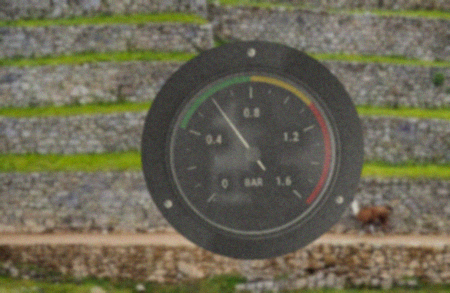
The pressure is 0.6 bar
